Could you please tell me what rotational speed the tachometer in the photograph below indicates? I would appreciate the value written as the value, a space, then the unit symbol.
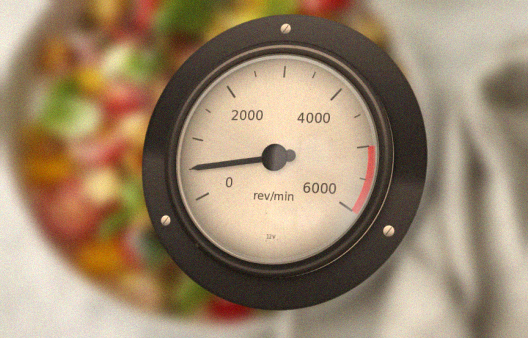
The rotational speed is 500 rpm
